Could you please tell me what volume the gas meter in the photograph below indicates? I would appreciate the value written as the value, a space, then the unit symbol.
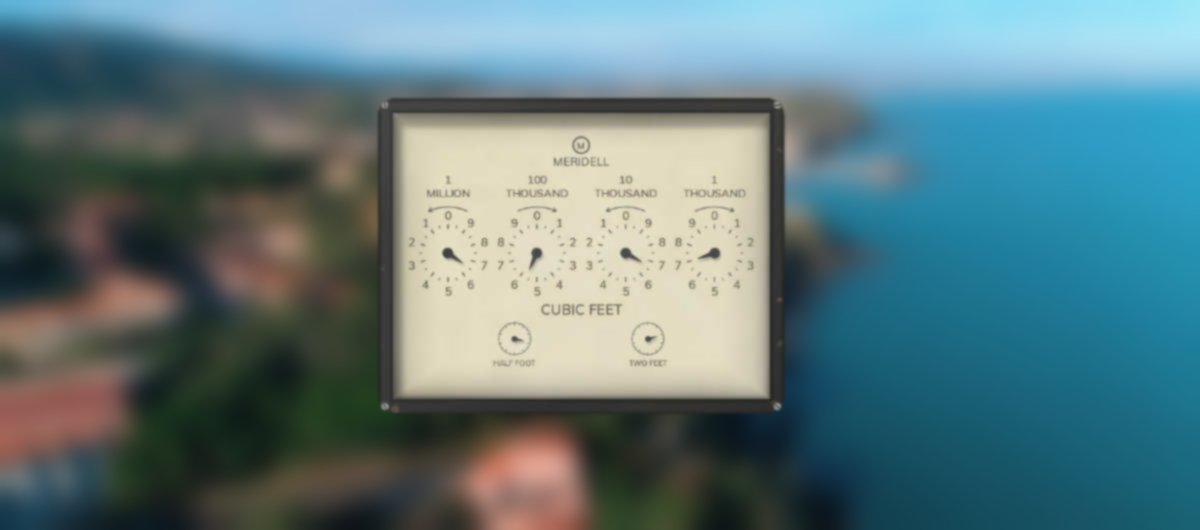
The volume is 656700 ft³
